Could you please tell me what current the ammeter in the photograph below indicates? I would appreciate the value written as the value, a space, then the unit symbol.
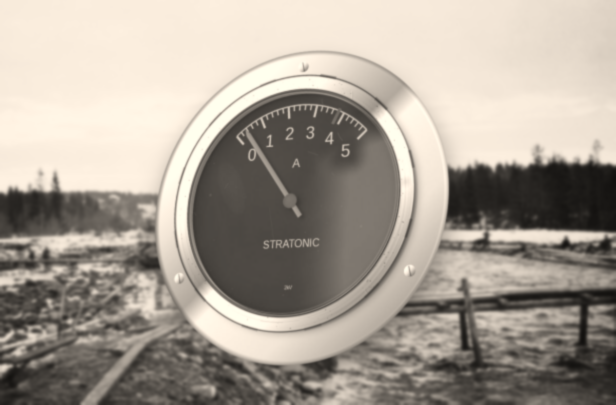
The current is 0.4 A
